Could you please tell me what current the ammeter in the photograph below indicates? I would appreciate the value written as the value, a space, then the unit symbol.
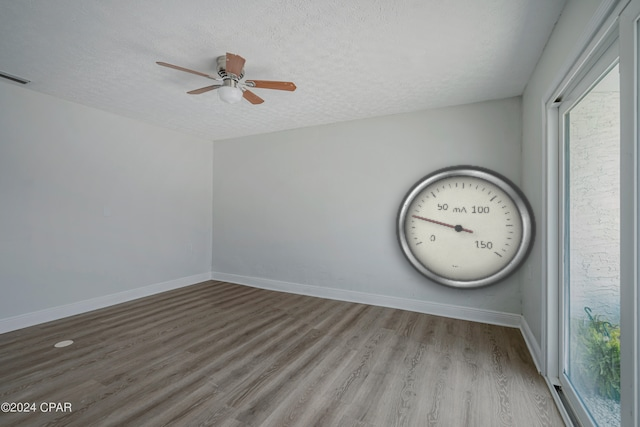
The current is 25 mA
